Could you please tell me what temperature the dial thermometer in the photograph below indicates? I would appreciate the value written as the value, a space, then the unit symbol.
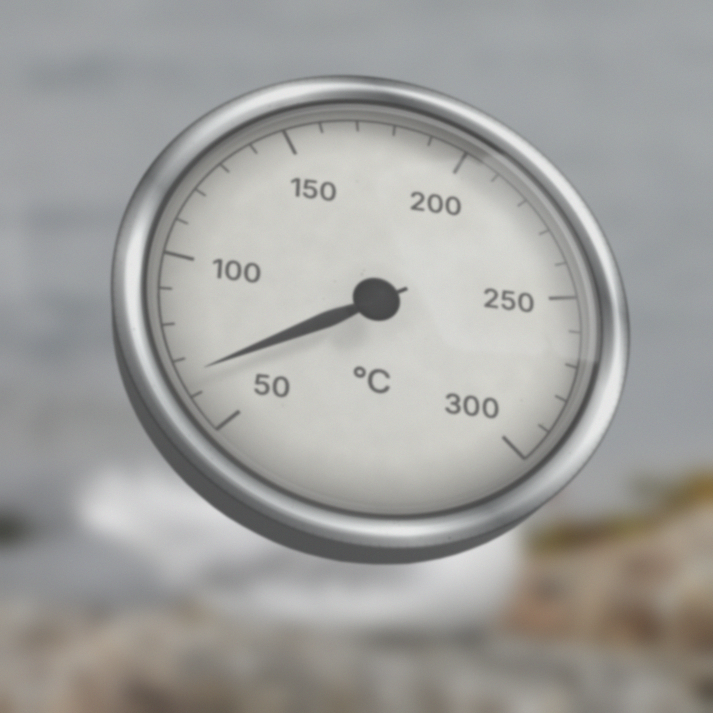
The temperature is 65 °C
